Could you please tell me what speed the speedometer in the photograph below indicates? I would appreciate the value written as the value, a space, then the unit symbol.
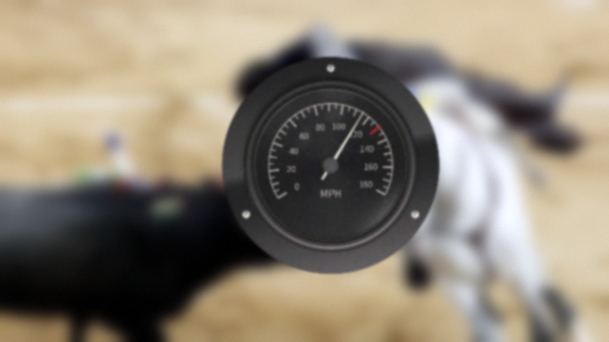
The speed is 115 mph
